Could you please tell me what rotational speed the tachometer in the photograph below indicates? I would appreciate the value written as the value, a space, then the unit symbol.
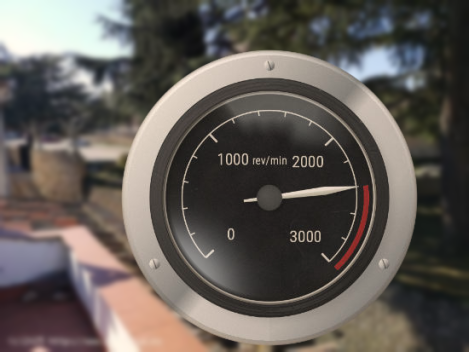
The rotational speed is 2400 rpm
